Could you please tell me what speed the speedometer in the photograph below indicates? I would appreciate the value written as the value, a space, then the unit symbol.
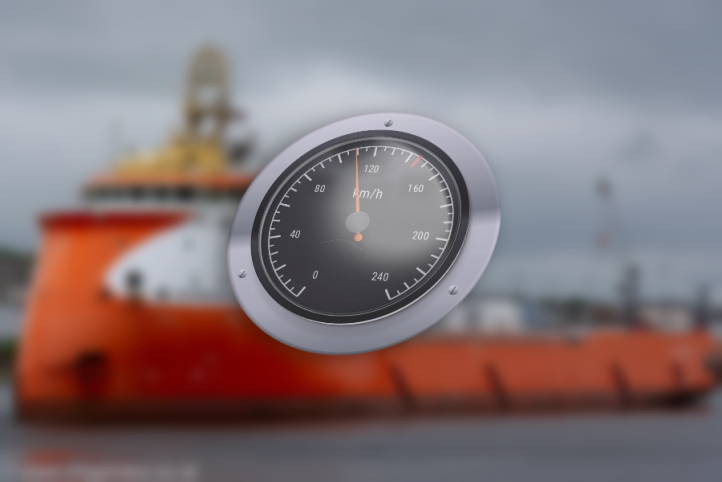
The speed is 110 km/h
